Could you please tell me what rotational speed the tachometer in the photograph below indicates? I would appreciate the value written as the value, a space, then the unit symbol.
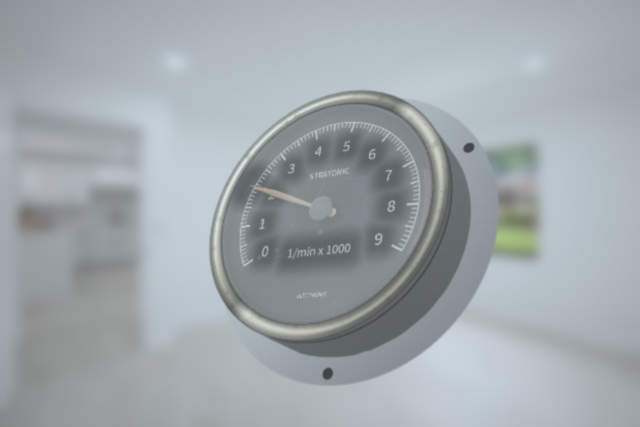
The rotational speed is 2000 rpm
